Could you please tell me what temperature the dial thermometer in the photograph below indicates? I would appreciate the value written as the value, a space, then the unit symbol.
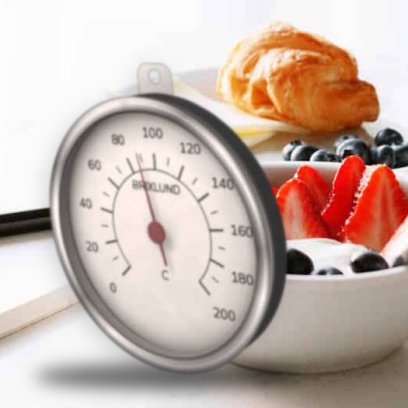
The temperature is 90 °C
